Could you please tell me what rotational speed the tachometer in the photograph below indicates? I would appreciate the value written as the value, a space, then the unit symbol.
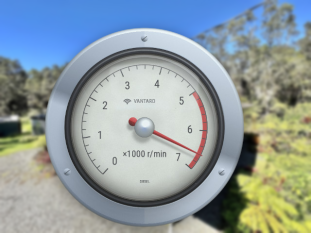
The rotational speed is 6600 rpm
